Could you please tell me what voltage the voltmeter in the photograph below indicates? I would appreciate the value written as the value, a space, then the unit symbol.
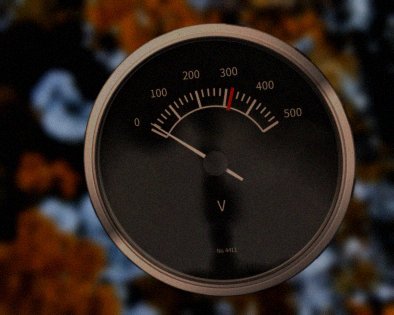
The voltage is 20 V
